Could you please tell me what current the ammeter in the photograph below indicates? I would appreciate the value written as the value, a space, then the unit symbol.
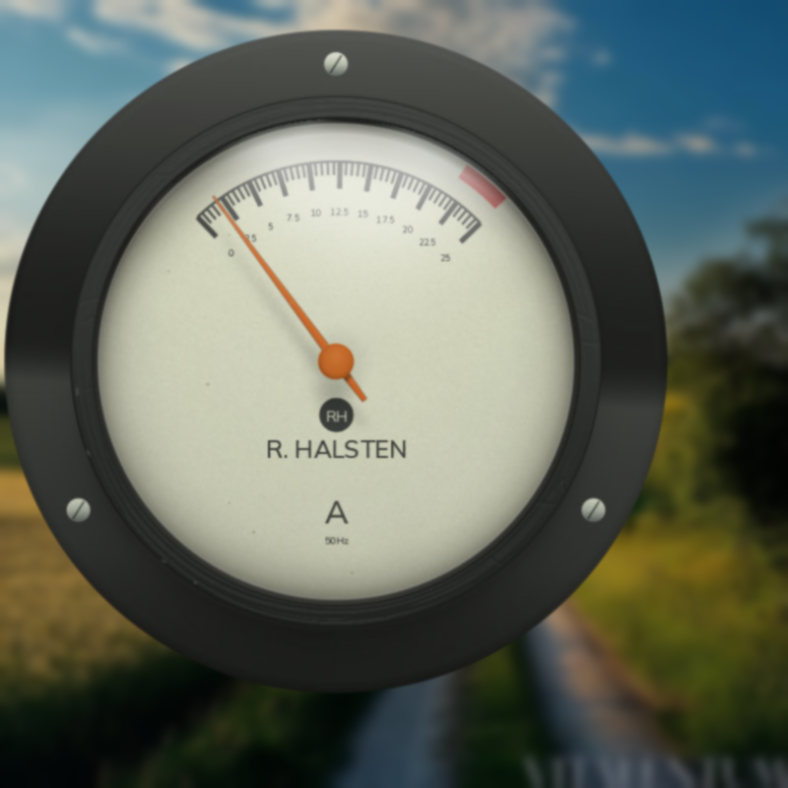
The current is 2 A
